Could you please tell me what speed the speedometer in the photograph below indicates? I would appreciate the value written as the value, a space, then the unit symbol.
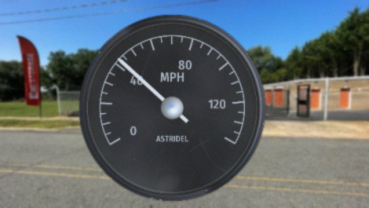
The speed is 42.5 mph
